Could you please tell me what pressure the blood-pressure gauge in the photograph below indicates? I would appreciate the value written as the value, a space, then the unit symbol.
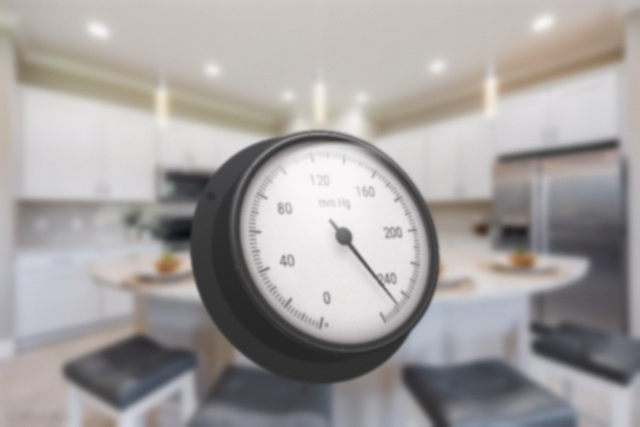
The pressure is 250 mmHg
